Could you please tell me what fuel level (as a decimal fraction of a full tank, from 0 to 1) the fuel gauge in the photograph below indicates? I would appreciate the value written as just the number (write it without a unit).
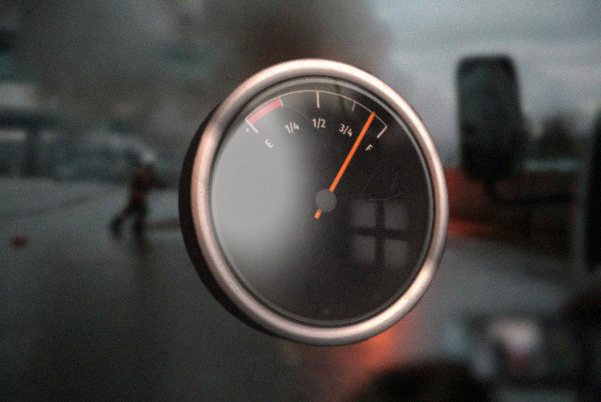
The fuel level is 0.875
